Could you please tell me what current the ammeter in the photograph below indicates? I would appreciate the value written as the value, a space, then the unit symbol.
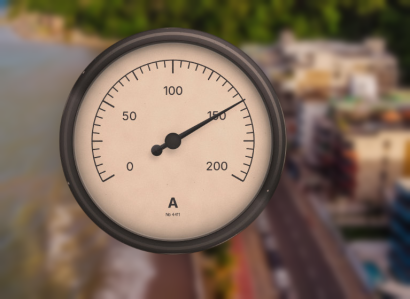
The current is 150 A
